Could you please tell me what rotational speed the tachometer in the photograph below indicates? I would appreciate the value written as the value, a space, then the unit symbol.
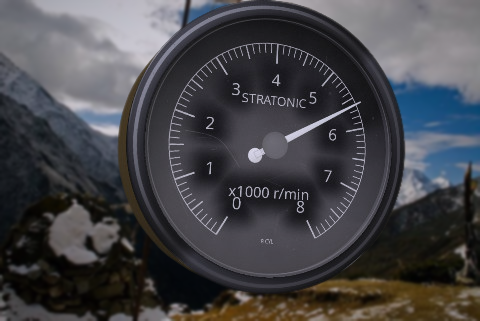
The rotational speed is 5600 rpm
